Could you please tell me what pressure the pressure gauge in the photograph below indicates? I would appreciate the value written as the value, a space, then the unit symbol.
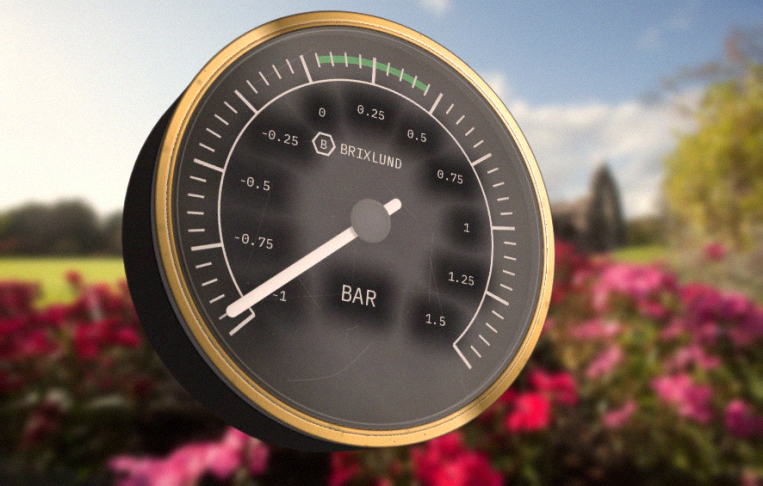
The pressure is -0.95 bar
